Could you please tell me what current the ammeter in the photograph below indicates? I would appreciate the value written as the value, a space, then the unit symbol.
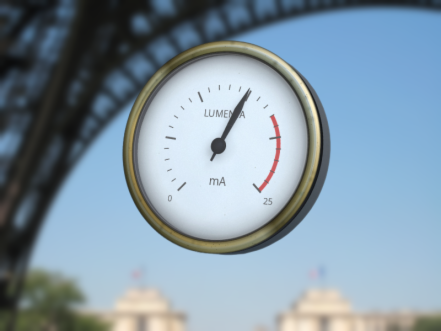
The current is 15 mA
